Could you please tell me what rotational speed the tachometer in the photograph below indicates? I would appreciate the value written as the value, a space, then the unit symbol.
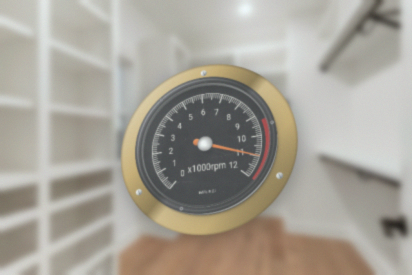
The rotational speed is 11000 rpm
